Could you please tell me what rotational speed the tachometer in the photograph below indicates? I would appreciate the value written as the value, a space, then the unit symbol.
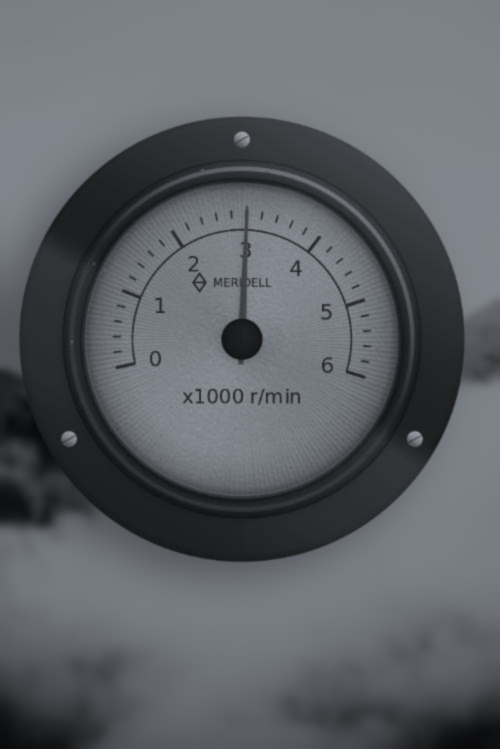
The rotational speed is 3000 rpm
